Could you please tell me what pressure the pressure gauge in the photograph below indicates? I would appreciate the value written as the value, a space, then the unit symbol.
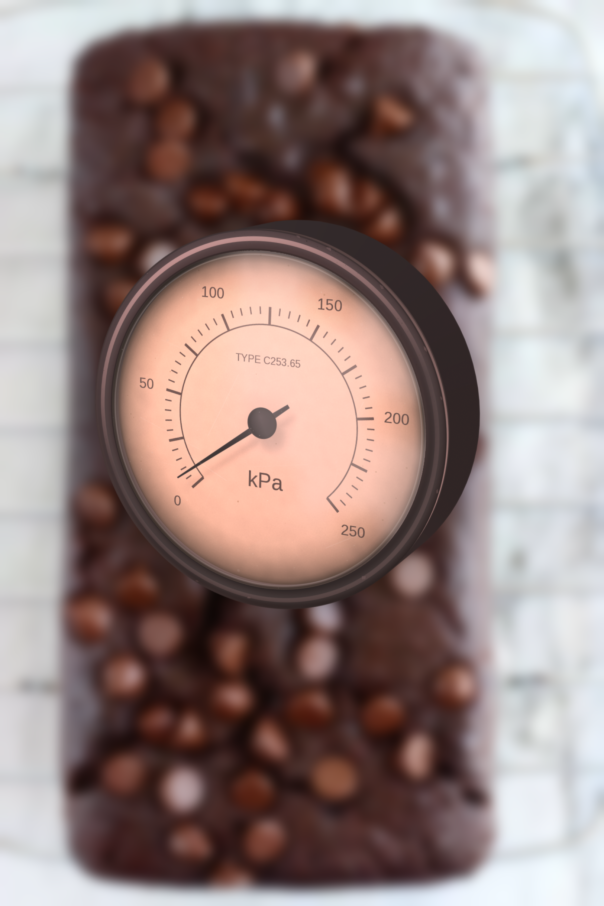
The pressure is 7.5 kPa
